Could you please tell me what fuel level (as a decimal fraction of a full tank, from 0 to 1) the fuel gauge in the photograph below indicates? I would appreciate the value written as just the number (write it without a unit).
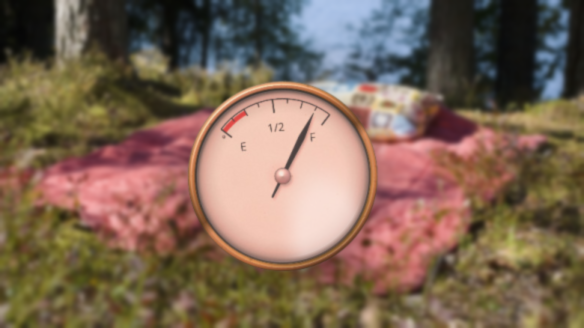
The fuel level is 0.875
